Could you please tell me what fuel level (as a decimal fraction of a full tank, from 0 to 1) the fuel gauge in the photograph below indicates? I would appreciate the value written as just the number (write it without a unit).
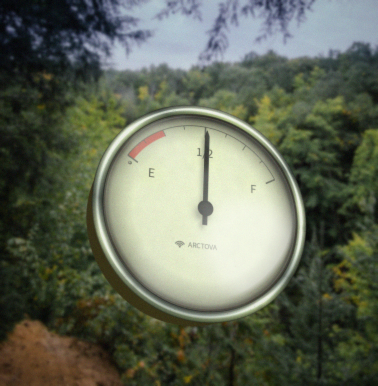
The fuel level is 0.5
